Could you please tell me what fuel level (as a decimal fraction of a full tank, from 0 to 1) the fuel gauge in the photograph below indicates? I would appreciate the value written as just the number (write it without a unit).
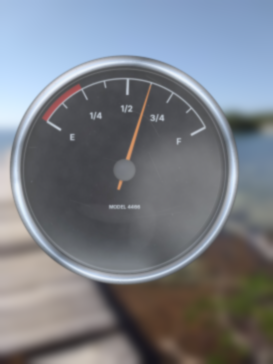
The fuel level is 0.625
